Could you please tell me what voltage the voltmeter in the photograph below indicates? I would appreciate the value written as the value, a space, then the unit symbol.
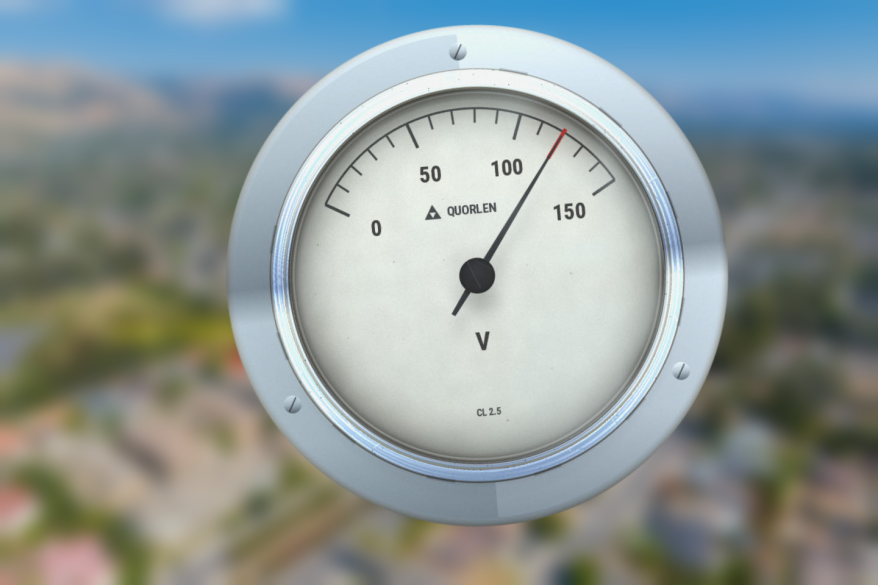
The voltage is 120 V
